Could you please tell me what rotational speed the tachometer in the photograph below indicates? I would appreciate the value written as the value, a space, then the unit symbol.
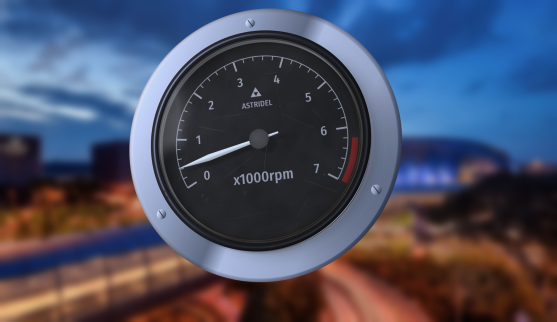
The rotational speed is 400 rpm
